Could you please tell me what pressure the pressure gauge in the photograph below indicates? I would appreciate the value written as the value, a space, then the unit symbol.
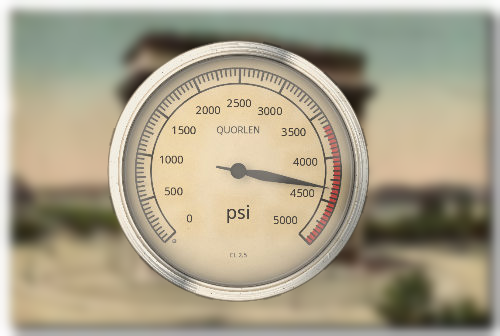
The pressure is 4350 psi
